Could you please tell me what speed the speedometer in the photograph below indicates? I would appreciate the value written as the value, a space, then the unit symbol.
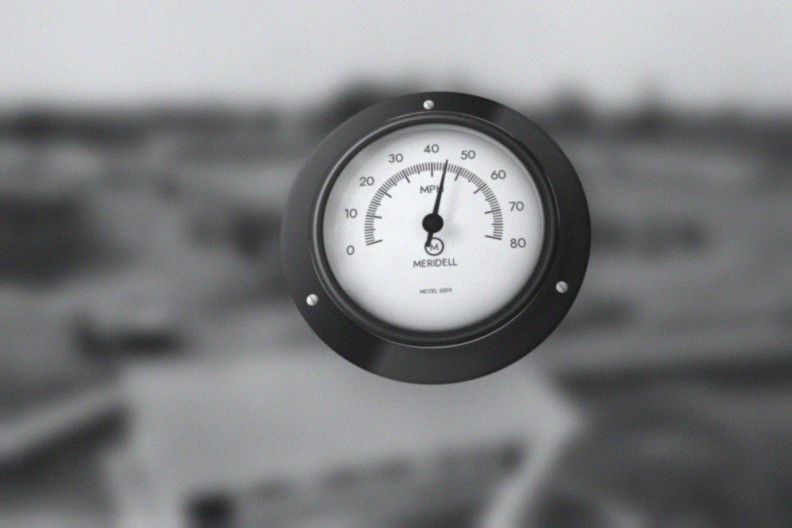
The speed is 45 mph
